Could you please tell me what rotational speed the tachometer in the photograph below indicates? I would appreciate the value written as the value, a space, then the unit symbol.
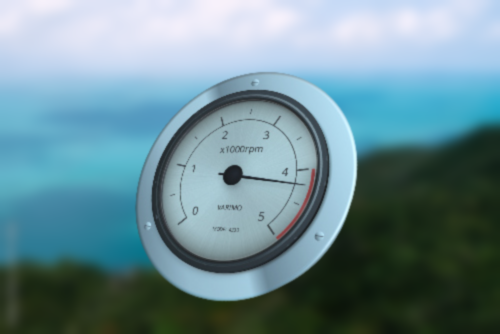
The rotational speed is 4250 rpm
